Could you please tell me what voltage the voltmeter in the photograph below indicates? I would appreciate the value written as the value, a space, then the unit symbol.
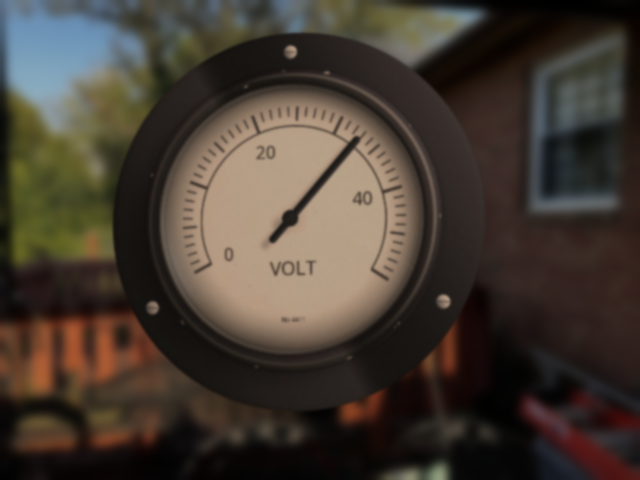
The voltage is 33 V
